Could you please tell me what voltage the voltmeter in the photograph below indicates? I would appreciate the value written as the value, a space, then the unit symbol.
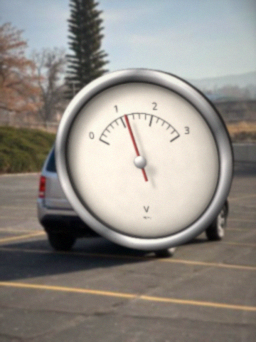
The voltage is 1.2 V
